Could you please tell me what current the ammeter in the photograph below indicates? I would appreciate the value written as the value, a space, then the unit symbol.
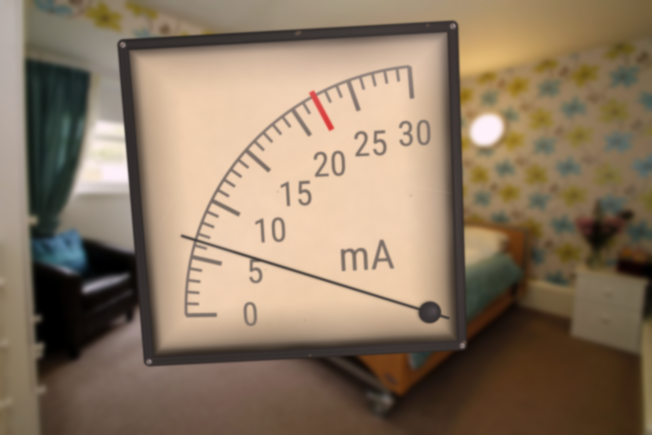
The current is 6.5 mA
